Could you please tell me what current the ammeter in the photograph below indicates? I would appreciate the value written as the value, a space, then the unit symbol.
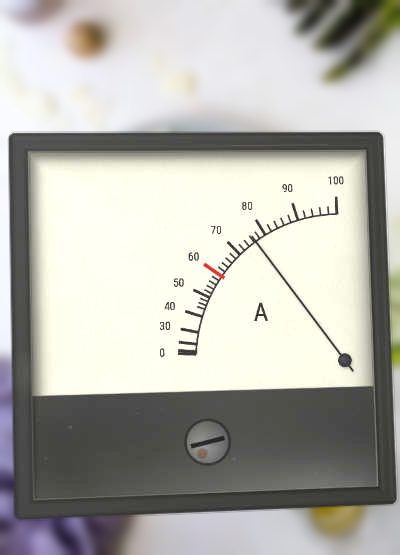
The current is 76 A
